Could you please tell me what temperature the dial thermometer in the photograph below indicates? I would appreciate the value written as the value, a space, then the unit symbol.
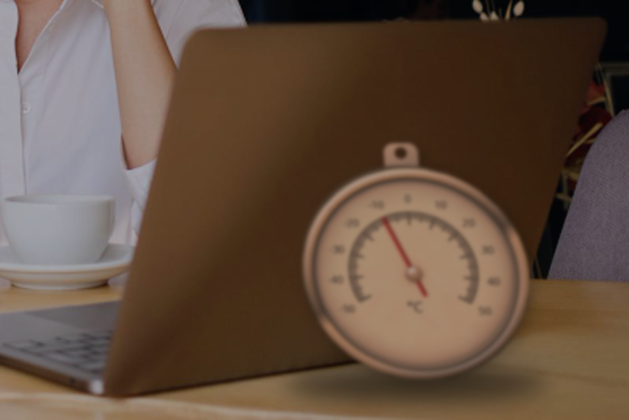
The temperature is -10 °C
